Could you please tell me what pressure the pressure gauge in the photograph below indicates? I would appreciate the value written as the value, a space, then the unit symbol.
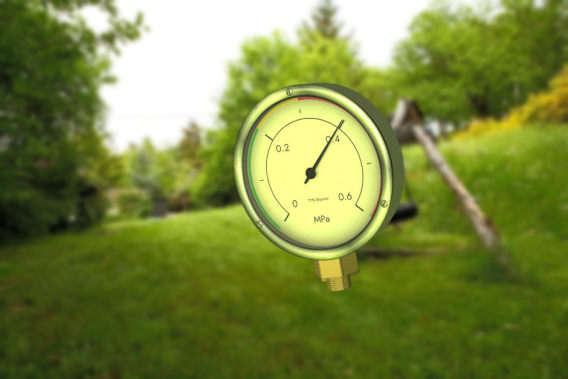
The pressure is 0.4 MPa
